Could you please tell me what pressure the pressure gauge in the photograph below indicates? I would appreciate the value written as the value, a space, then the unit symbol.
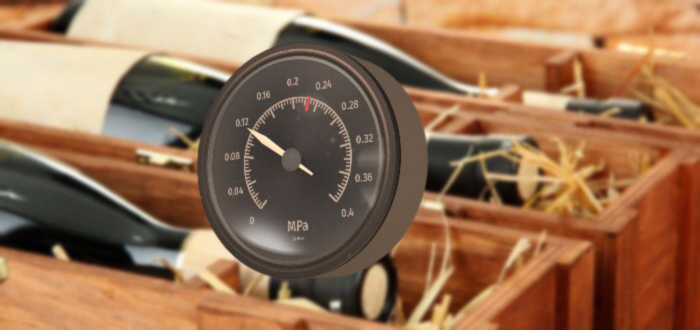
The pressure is 0.12 MPa
